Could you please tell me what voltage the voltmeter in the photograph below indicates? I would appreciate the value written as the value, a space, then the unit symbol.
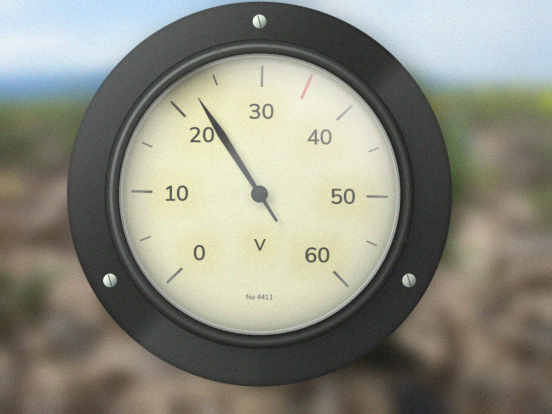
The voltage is 22.5 V
